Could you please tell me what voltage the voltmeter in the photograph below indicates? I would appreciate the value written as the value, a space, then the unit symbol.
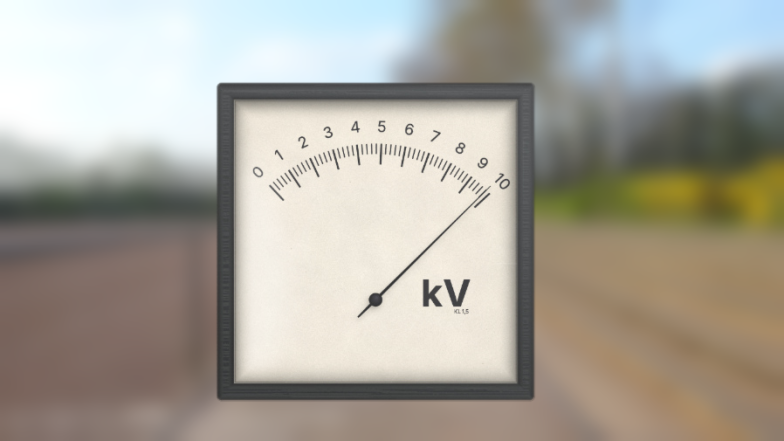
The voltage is 9.8 kV
